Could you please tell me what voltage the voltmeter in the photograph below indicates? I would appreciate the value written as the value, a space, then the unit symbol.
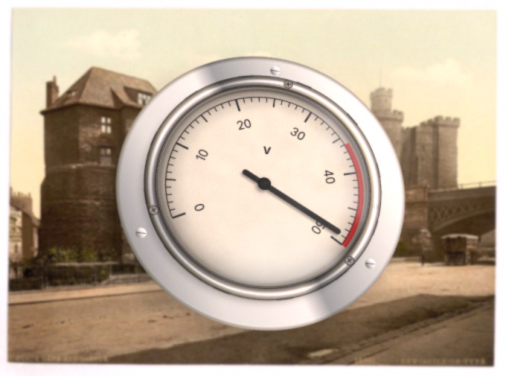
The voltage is 49 V
